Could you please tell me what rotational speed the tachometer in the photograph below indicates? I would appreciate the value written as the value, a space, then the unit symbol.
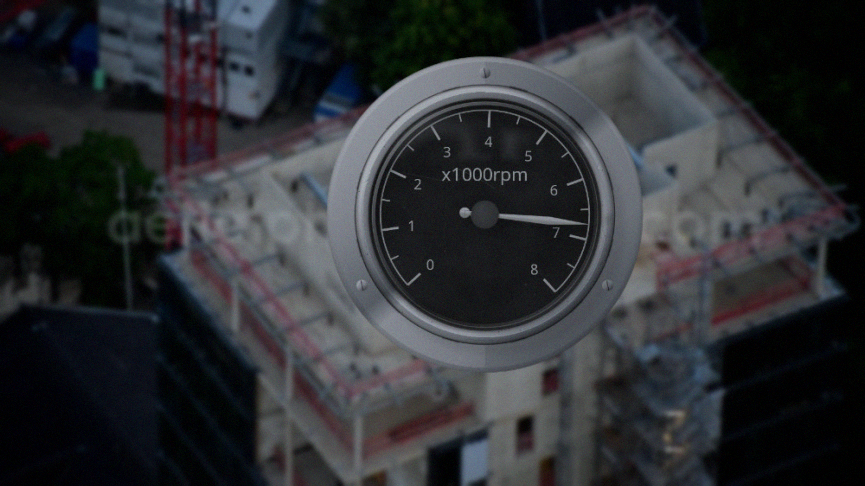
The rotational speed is 6750 rpm
